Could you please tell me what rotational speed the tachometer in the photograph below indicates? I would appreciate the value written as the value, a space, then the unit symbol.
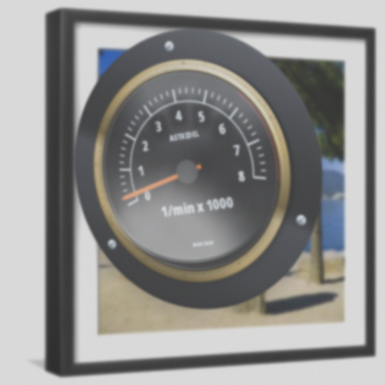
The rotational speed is 200 rpm
